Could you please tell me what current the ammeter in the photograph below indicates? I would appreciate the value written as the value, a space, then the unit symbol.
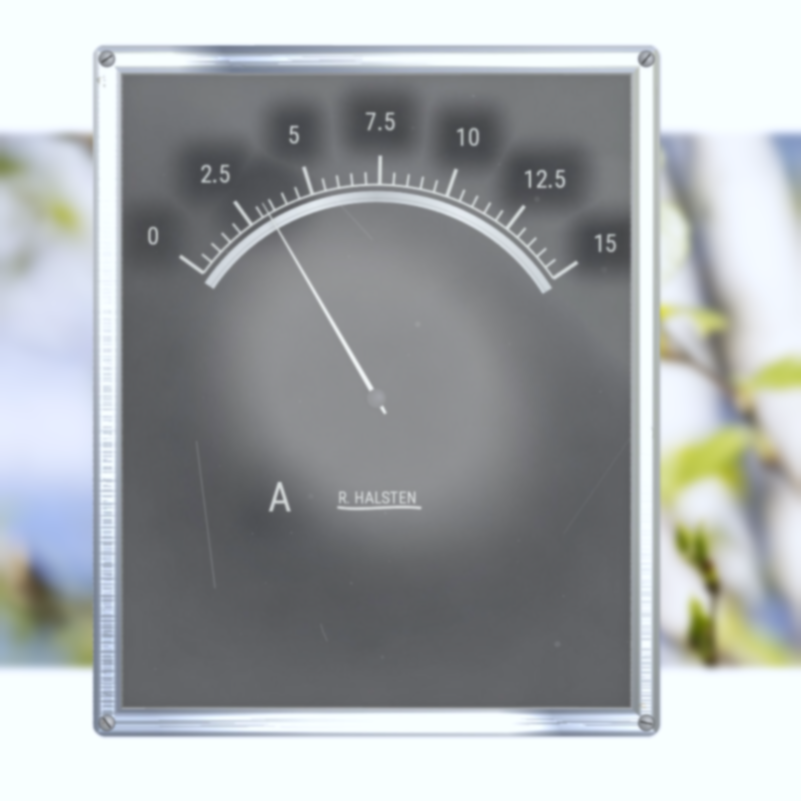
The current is 3.25 A
